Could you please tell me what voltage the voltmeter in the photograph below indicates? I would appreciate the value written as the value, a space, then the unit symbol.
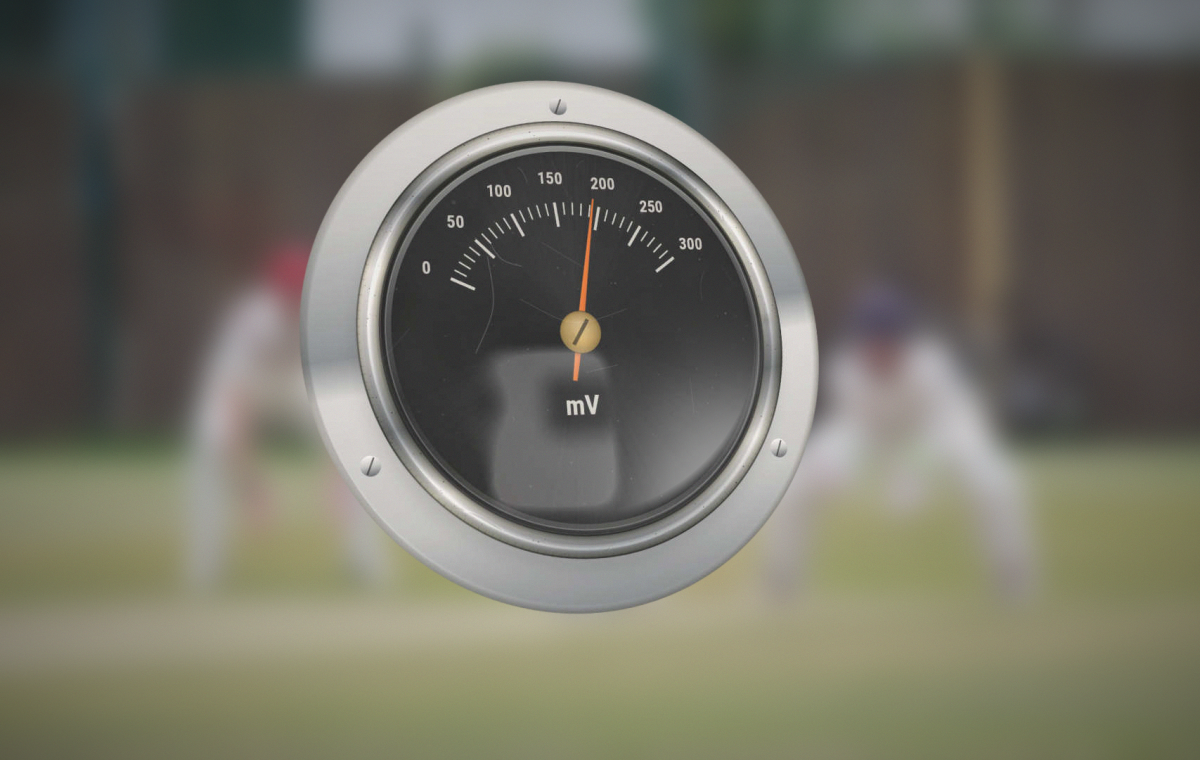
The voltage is 190 mV
